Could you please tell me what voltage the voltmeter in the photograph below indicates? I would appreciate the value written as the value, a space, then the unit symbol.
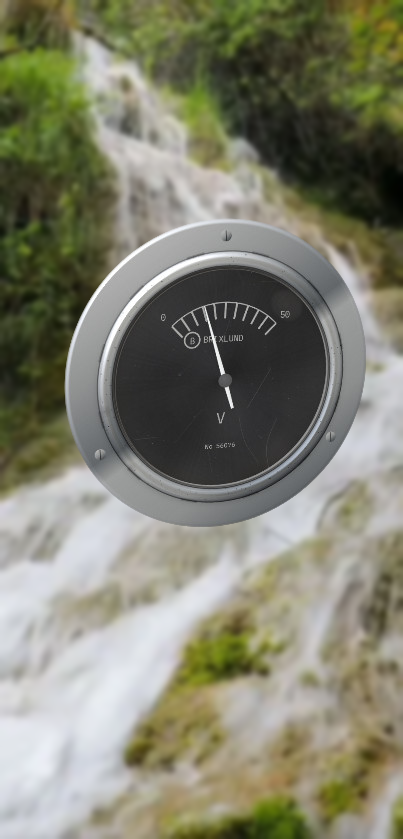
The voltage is 15 V
